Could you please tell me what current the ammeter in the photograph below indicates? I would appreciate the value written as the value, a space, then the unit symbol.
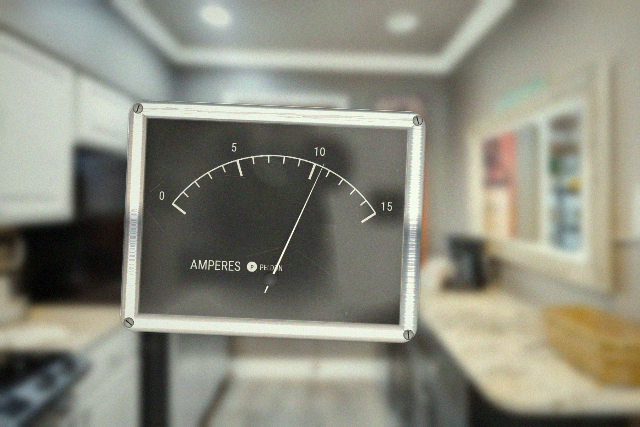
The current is 10.5 A
